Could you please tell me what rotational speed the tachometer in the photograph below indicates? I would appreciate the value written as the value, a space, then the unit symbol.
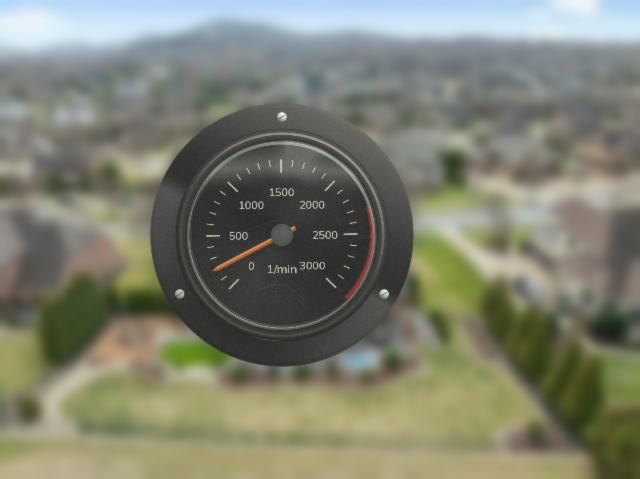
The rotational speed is 200 rpm
